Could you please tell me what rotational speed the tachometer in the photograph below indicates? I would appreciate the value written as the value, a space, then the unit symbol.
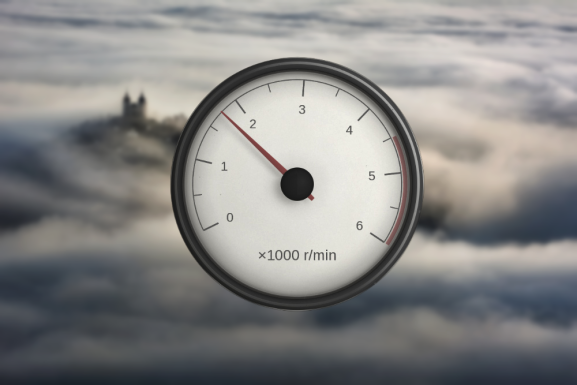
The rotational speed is 1750 rpm
